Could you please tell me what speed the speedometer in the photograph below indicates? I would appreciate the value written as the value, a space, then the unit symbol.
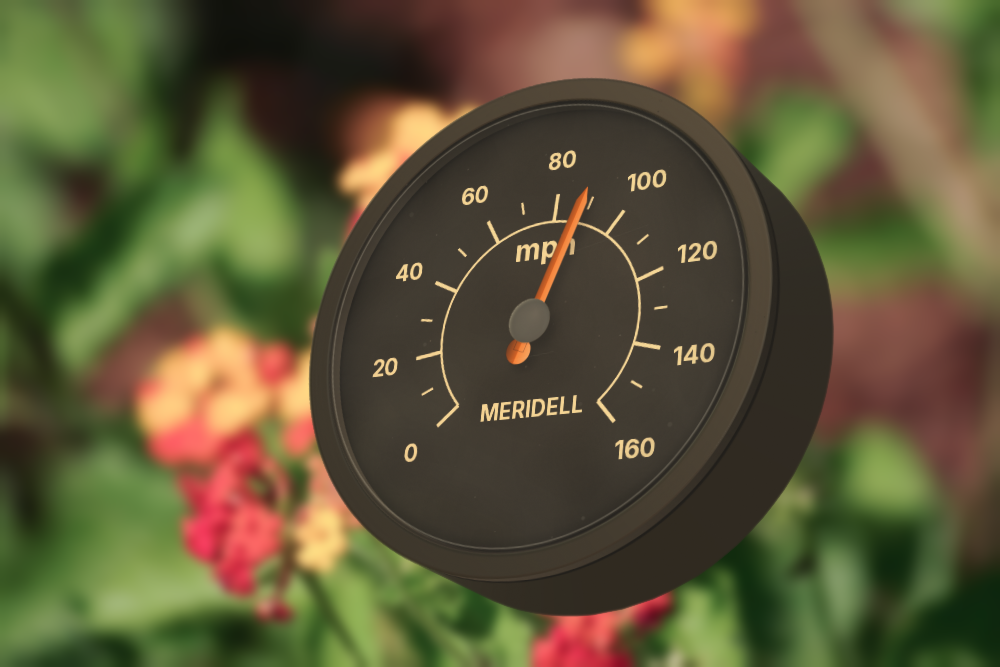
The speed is 90 mph
